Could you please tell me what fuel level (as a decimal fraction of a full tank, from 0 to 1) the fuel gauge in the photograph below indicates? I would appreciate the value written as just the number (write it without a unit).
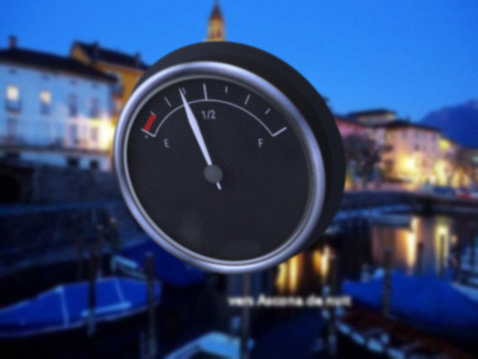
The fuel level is 0.375
